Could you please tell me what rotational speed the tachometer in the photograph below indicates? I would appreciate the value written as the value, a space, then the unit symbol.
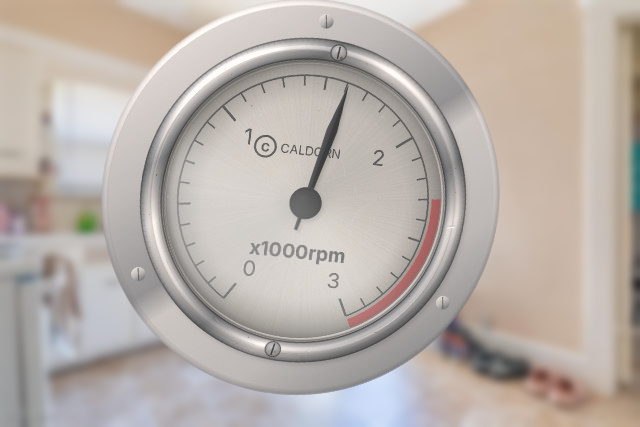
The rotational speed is 1600 rpm
